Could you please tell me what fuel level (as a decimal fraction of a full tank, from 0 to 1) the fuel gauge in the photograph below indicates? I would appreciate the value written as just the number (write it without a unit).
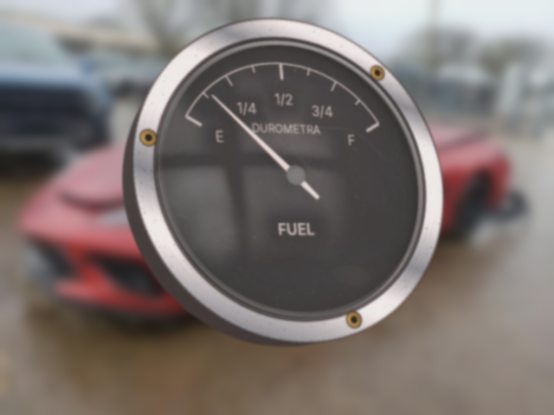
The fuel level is 0.125
